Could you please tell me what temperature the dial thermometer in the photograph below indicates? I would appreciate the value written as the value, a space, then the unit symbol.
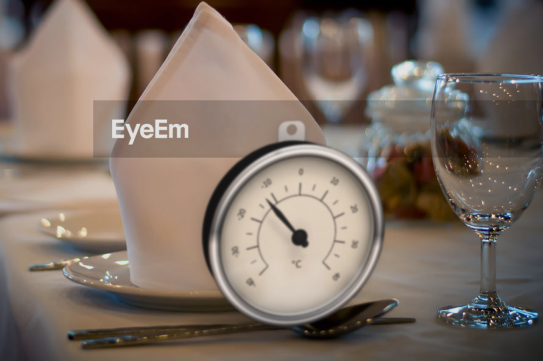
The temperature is -12.5 °C
